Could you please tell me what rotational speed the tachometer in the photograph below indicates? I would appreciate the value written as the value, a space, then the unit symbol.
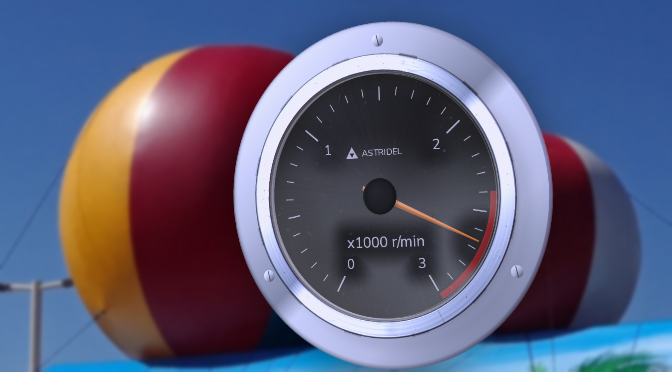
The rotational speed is 2650 rpm
